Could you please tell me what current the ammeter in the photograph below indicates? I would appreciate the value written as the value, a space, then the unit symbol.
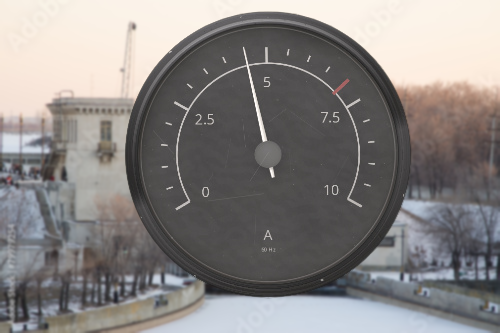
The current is 4.5 A
